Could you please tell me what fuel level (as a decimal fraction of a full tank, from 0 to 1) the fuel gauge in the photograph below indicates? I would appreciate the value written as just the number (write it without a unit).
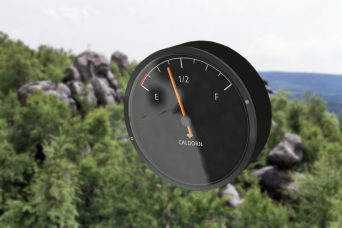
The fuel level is 0.375
